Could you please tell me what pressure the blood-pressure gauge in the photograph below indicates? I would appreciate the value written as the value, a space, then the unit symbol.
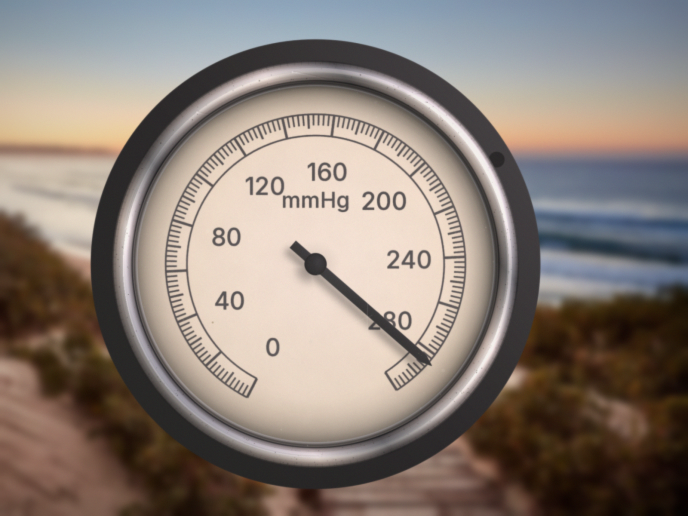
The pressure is 284 mmHg
